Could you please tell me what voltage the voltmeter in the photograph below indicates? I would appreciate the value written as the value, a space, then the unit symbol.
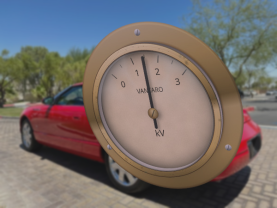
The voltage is 1.5 kV
